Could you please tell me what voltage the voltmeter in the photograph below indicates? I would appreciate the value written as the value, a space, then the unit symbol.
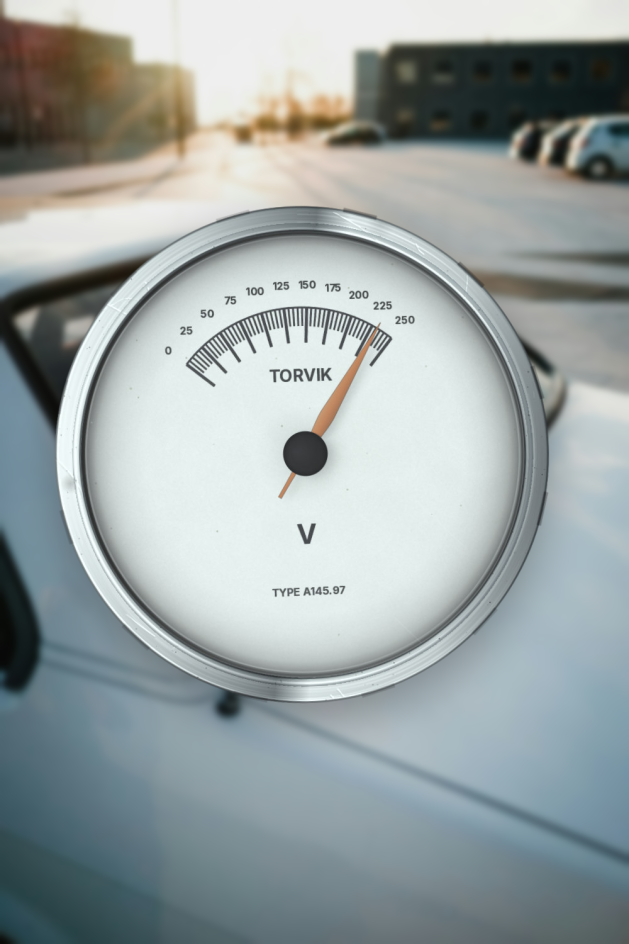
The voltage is 230 V
